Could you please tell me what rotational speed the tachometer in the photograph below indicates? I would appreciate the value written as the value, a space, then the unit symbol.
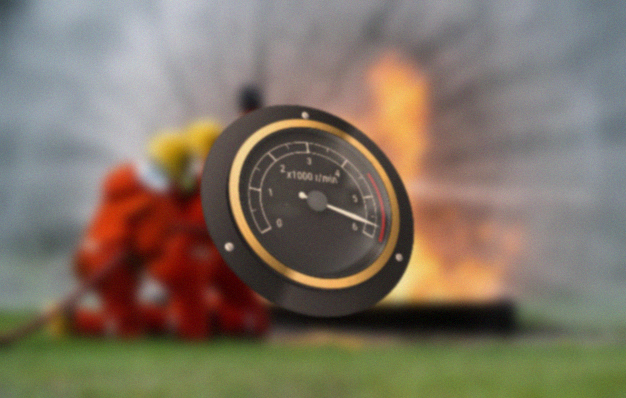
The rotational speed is 5750 rpm
